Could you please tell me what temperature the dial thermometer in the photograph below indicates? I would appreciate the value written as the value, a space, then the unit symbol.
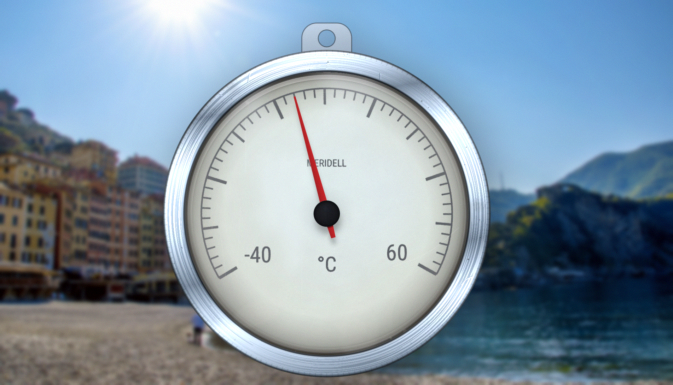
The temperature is 4 °C
